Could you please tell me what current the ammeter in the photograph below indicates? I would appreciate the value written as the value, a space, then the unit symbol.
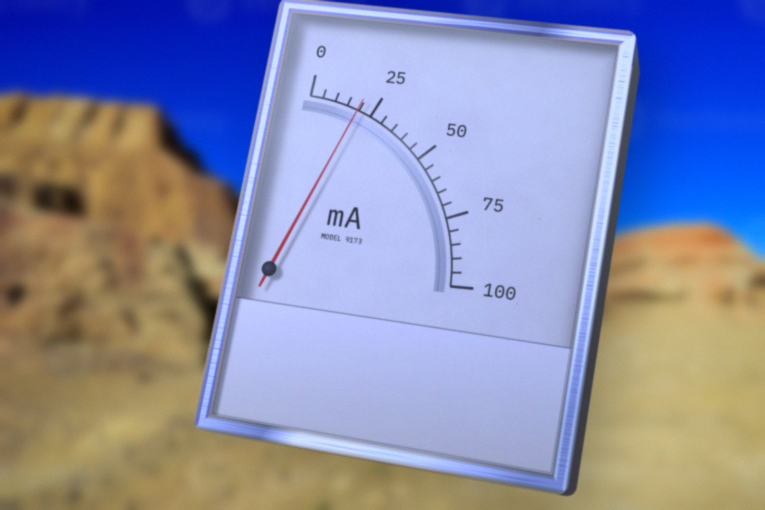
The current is 20 mA
